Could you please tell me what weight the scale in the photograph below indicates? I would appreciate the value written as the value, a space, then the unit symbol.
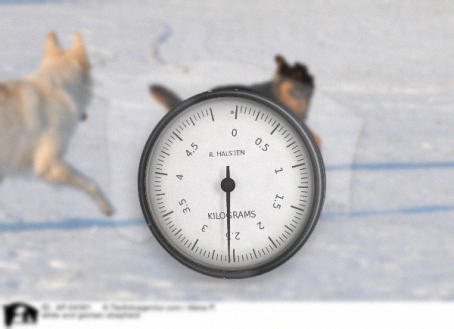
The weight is 2.55 kg
